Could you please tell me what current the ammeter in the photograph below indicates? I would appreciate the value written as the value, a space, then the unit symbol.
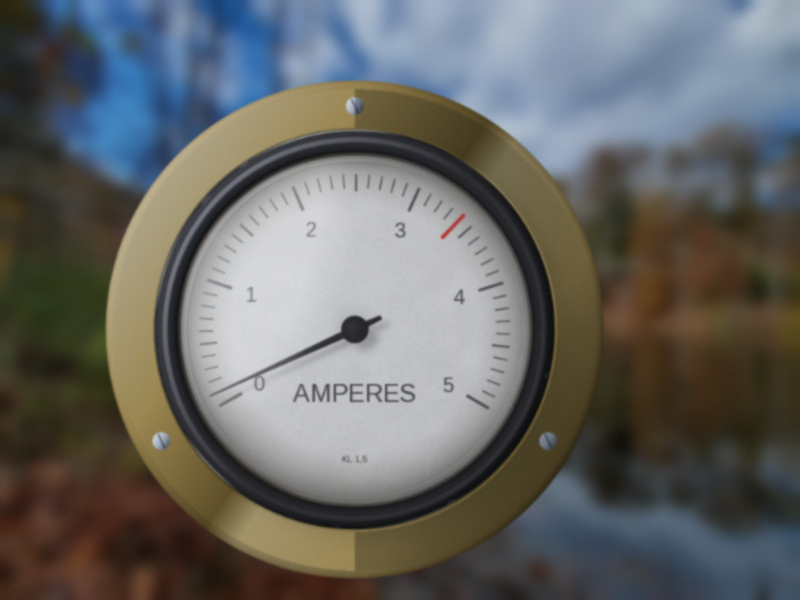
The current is 0.1 A
